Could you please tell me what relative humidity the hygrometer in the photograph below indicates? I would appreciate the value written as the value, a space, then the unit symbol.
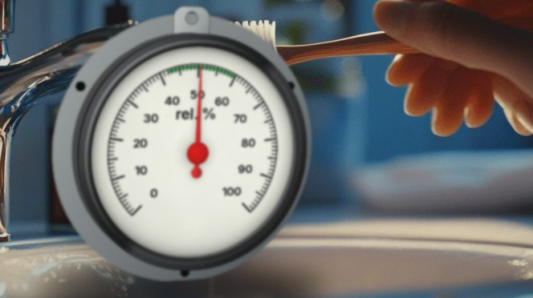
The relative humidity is 50 %
